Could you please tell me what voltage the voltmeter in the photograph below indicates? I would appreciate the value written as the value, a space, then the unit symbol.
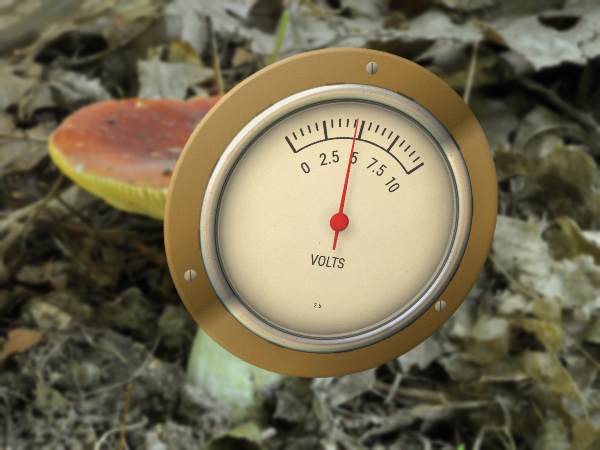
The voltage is 4.5 V
